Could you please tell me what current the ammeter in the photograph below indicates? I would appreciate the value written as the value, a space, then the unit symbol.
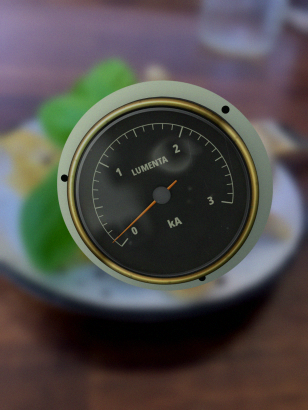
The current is 0.1 kA
